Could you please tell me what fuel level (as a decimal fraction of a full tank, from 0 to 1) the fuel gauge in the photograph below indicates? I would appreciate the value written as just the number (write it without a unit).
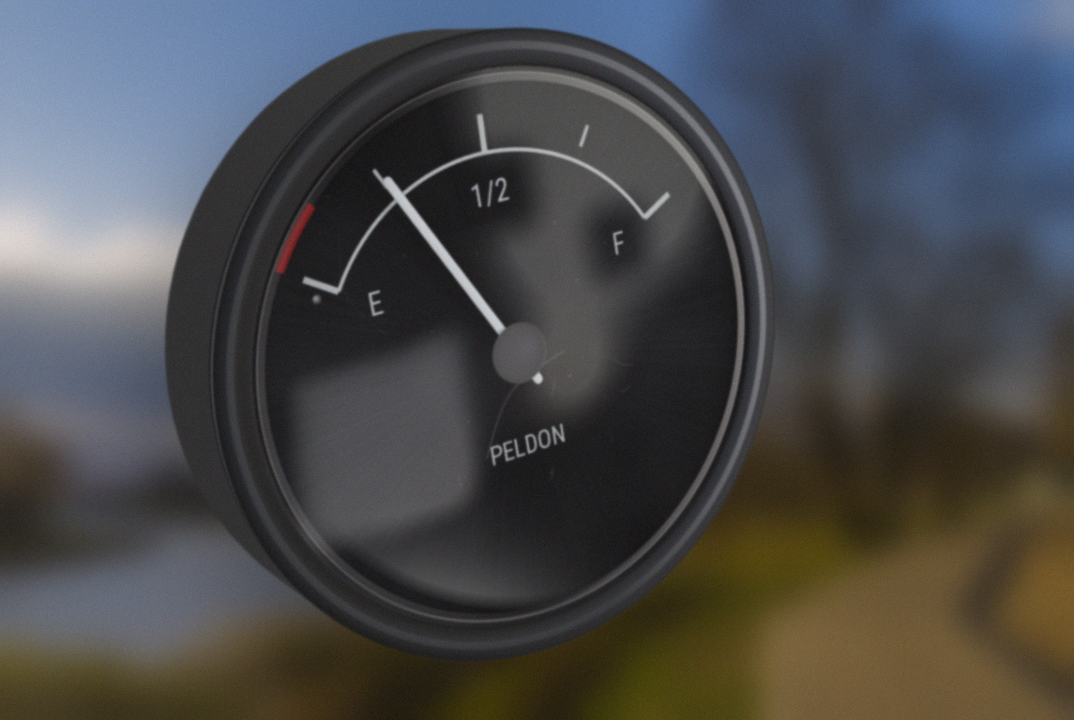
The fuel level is 0.25
